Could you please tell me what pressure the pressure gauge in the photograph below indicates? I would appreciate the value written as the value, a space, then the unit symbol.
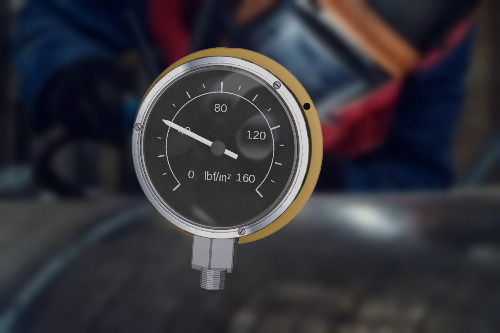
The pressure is 40 psi
